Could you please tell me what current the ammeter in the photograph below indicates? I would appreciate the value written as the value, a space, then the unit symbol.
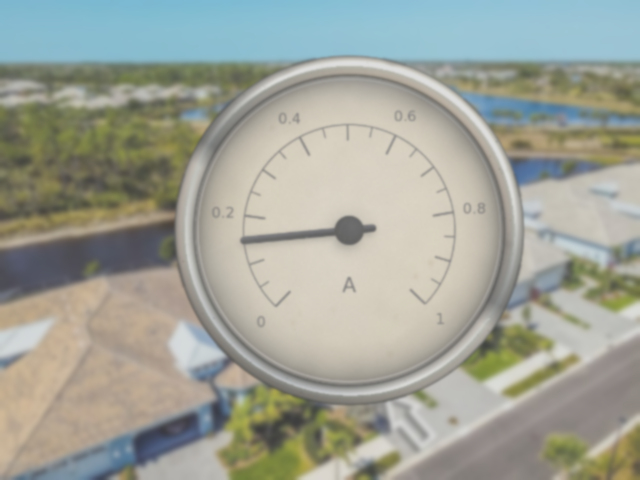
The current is 0.15 A
